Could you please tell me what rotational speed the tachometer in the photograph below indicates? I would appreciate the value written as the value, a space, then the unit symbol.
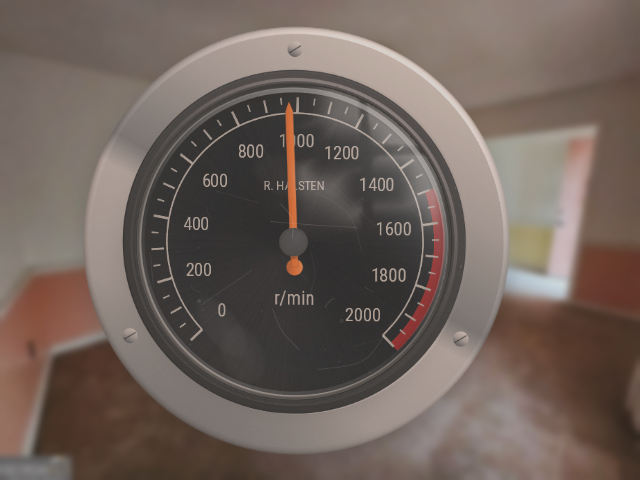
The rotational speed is 975 rpm
